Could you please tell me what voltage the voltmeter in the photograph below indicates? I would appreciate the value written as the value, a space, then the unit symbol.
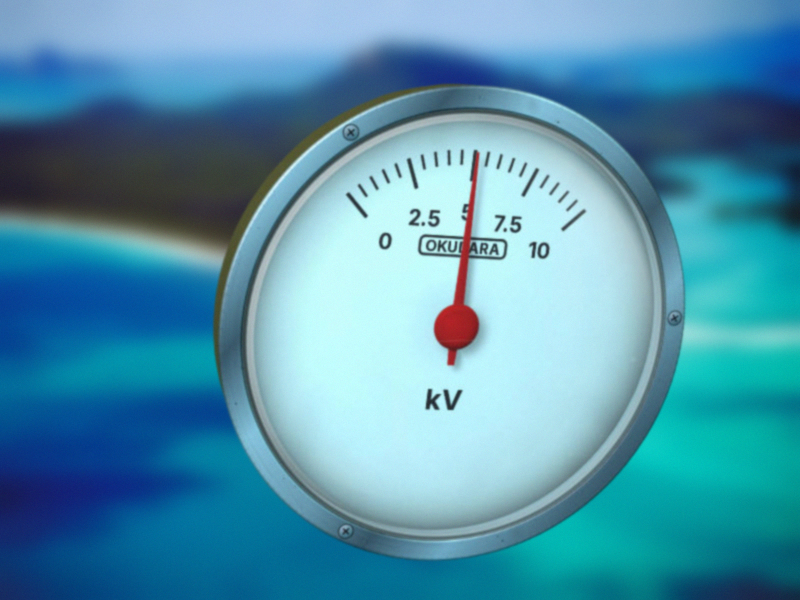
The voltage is 5 kV
